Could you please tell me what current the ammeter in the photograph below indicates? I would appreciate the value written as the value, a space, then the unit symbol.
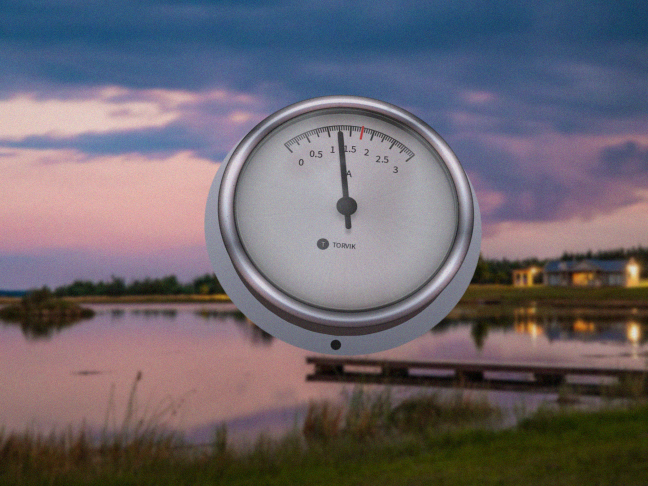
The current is 1.25 A
